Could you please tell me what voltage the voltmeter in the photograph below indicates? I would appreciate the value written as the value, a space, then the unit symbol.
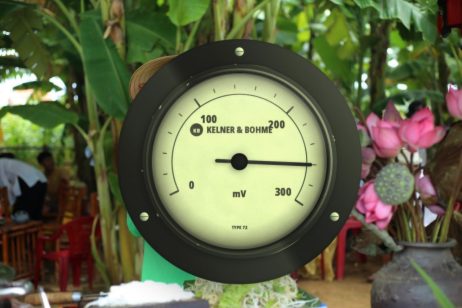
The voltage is 260 mV
